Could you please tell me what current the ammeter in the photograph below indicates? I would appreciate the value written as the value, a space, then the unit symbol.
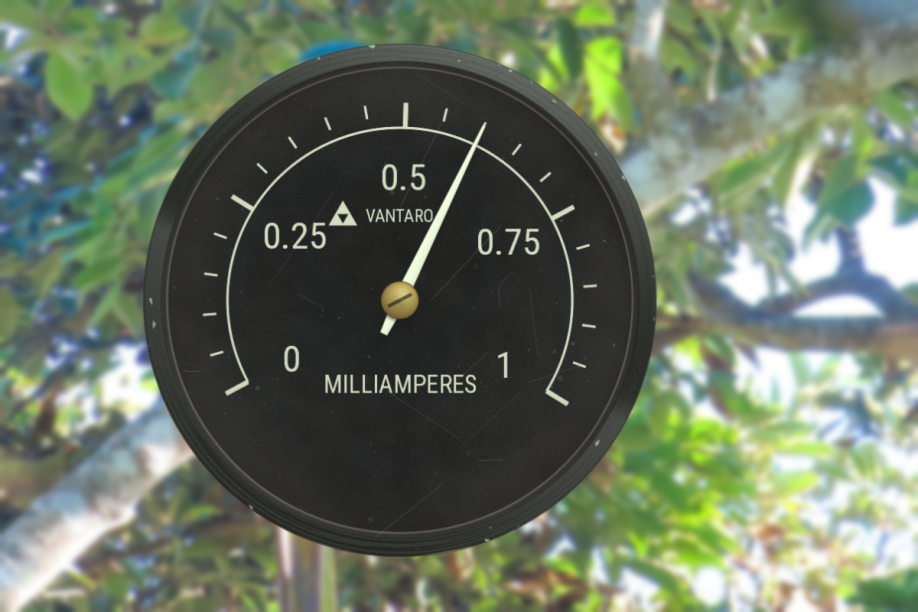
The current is 0.6 mA
